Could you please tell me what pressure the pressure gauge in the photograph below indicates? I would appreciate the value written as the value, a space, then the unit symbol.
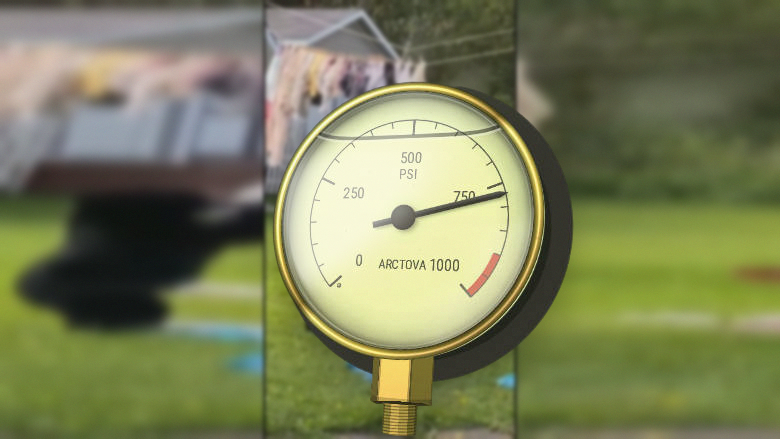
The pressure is 775 psi
